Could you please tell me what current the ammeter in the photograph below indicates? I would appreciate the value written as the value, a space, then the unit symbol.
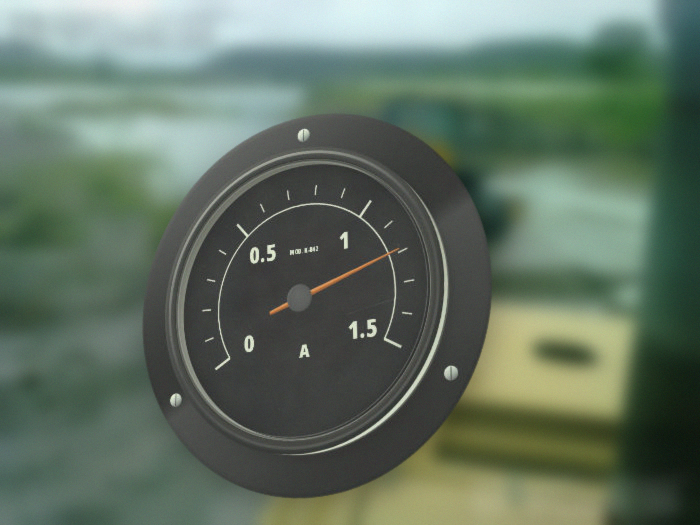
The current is 1.2 A
